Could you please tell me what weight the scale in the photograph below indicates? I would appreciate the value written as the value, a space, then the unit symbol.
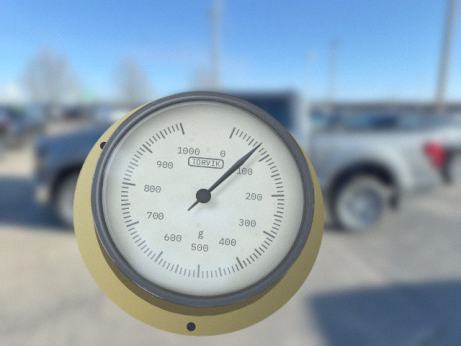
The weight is 70 g
